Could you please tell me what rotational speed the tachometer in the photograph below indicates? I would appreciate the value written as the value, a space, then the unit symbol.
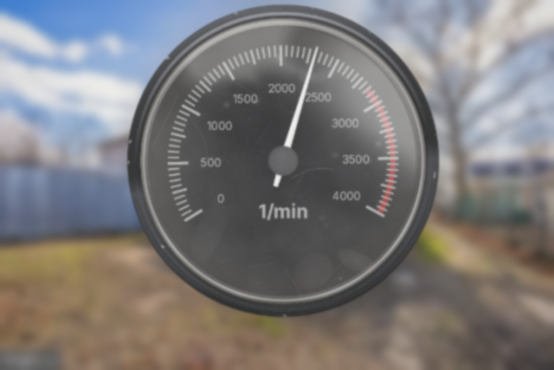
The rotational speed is 2300 rpm
